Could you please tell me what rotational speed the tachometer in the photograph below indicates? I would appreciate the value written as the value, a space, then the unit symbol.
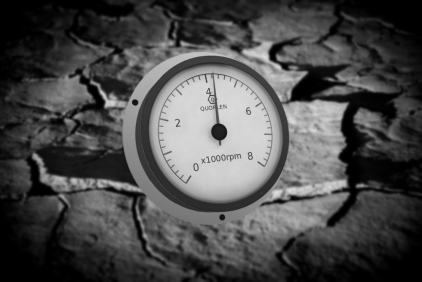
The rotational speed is 4200 rpm
